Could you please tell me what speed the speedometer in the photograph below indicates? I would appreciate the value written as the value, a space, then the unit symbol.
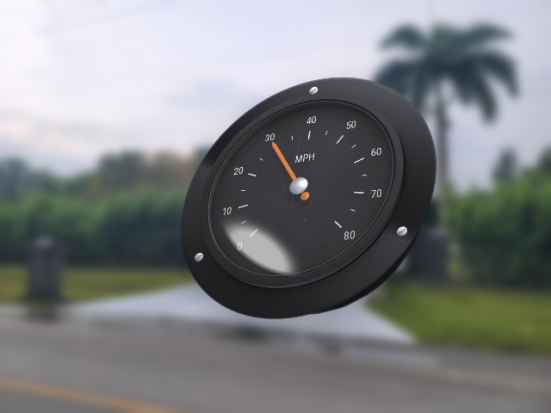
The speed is 30 mph
